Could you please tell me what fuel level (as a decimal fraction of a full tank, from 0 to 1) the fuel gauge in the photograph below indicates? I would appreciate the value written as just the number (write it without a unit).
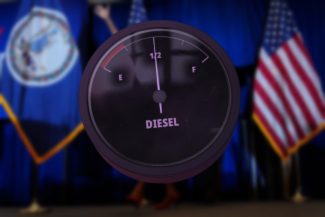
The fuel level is 0.5
